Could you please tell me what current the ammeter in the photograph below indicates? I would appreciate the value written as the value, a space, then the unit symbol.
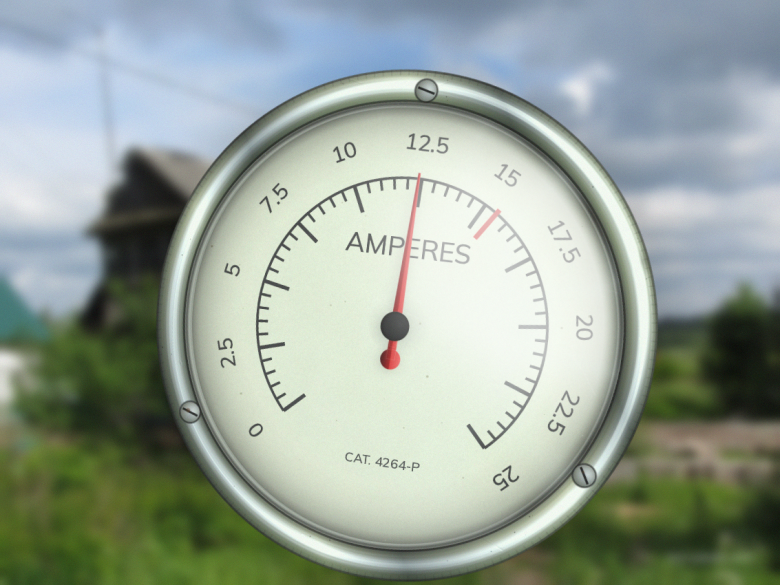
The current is 12.5 A
